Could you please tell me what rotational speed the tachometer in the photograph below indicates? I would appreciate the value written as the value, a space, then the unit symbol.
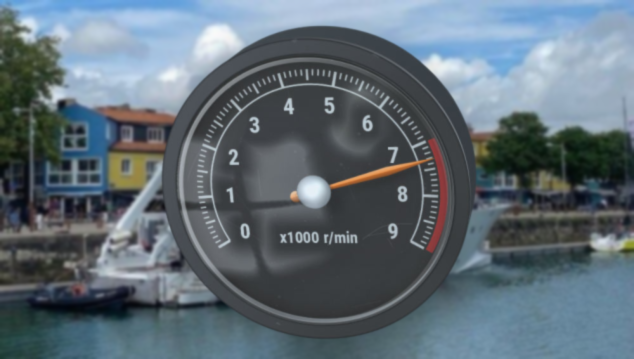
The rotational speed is 7300 rpm
